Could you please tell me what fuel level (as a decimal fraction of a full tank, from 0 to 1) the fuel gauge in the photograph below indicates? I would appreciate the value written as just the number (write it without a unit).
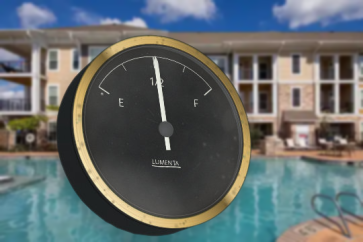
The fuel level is 0.5
